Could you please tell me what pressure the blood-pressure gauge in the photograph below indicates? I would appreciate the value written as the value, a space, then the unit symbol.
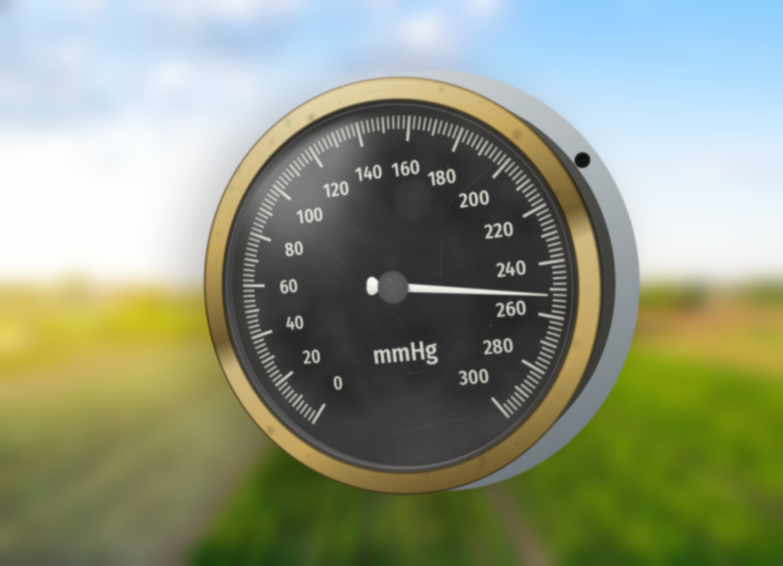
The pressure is 252 mmHg
